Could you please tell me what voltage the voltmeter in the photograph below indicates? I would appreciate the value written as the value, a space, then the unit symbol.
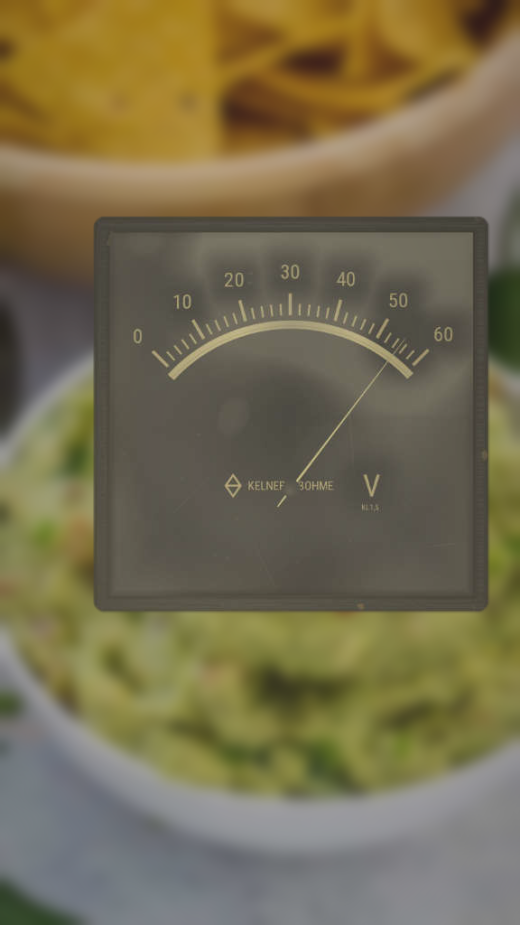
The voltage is 55 V
